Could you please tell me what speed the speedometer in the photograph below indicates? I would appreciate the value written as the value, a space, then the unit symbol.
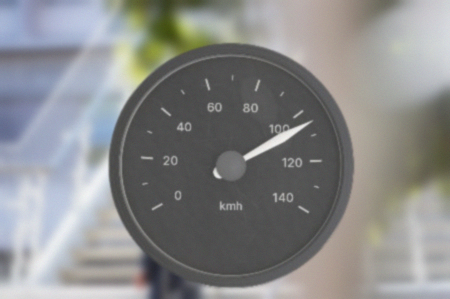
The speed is 105 km/h
